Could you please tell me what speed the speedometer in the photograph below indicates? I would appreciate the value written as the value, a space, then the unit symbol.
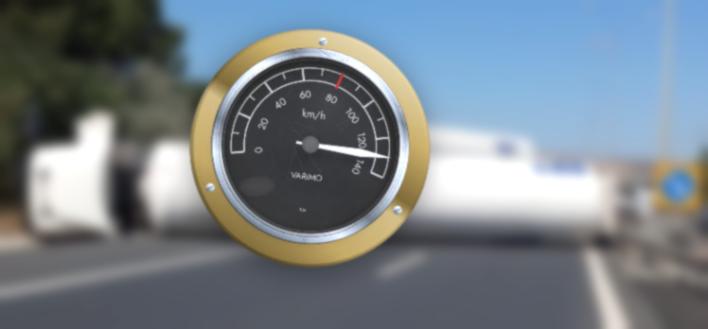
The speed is 130 km/h
